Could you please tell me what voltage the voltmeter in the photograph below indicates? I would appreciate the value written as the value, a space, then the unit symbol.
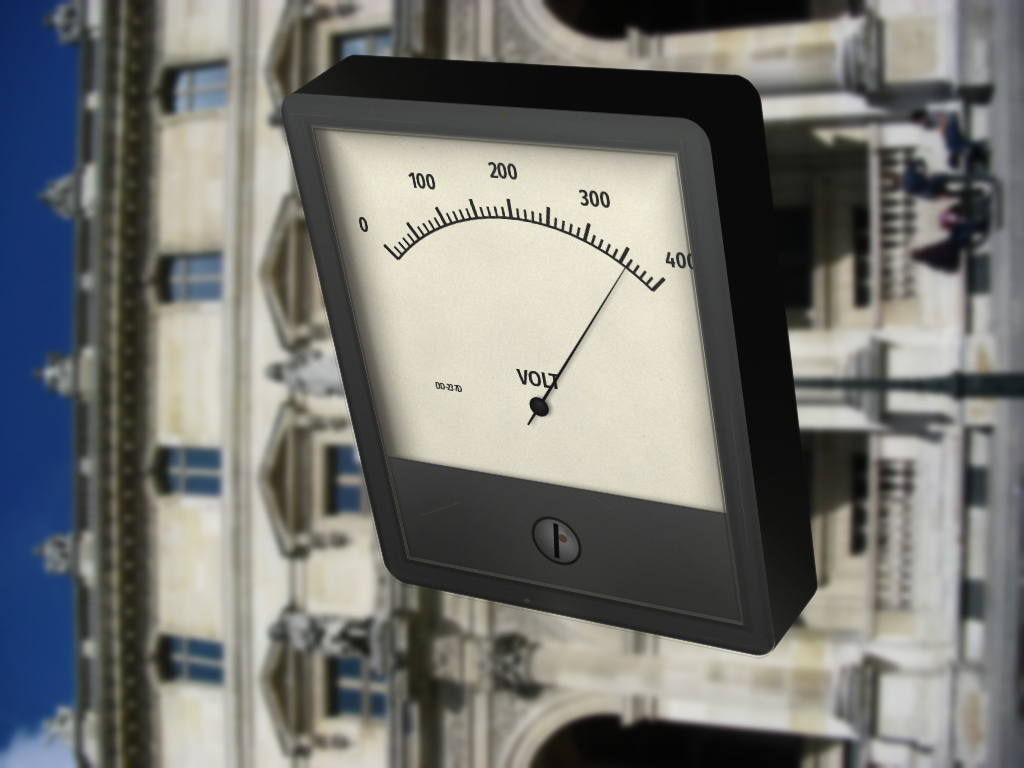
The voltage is 360 V
